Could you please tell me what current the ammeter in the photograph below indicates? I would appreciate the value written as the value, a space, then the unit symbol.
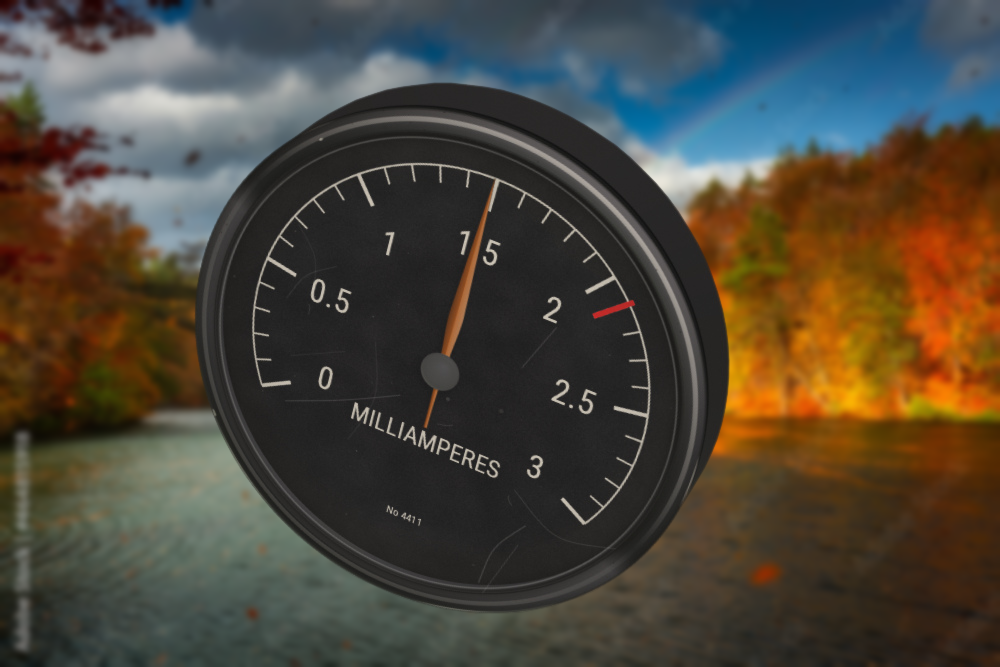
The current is 1.5 mA
